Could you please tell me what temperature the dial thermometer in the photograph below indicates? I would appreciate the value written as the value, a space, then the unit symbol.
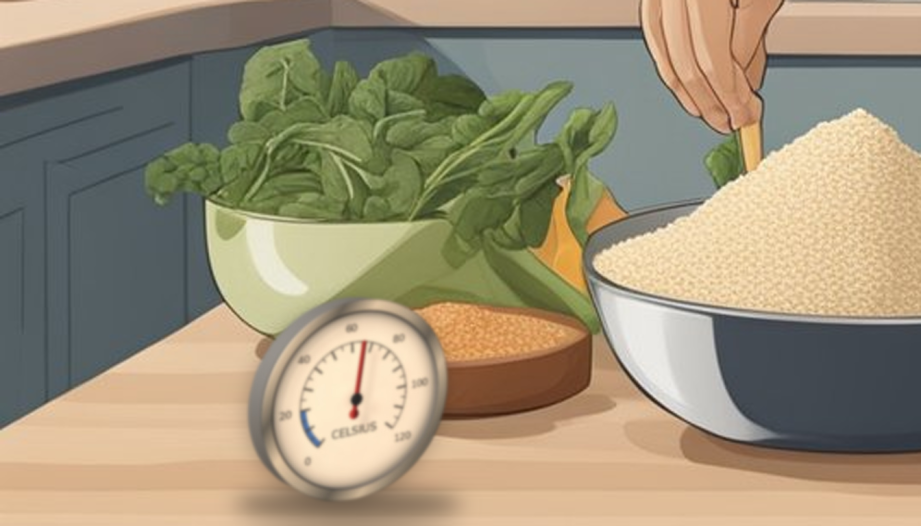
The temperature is 65 °C
